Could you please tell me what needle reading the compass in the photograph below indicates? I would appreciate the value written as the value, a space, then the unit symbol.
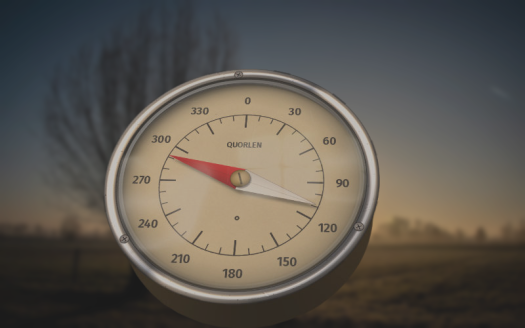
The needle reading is 290 °
